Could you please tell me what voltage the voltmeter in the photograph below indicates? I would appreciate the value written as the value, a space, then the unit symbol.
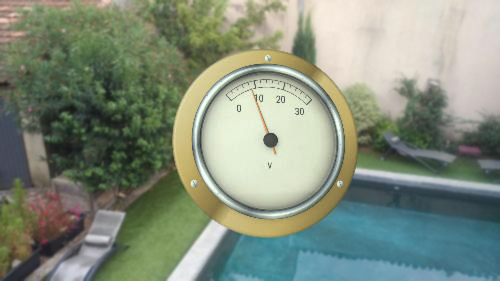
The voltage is 8 V
